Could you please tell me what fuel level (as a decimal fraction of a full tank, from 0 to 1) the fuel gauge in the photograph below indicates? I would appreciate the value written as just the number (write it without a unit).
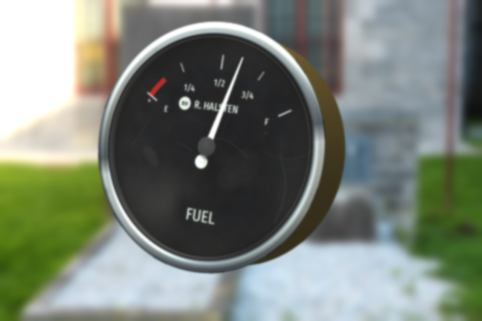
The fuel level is 0.625
